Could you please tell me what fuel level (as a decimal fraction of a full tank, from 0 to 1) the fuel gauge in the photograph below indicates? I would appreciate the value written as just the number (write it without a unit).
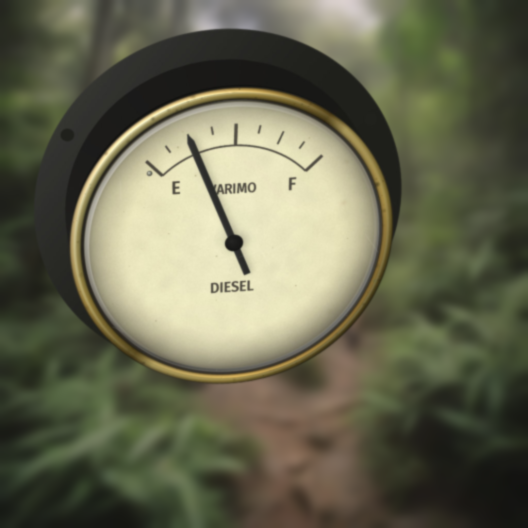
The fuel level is 0.25
